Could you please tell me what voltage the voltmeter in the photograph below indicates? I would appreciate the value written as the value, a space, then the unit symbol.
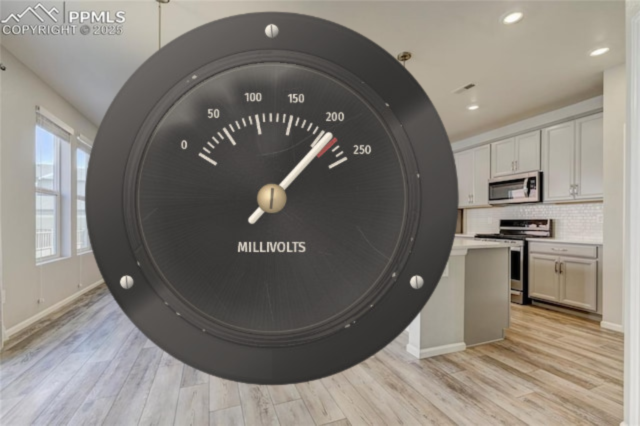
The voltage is 210 mV
